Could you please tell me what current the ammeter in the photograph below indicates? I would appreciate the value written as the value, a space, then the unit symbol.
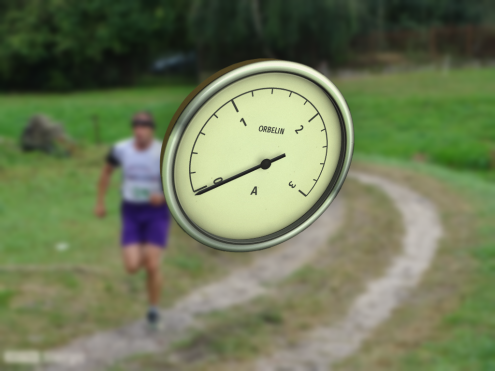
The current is 0 A
